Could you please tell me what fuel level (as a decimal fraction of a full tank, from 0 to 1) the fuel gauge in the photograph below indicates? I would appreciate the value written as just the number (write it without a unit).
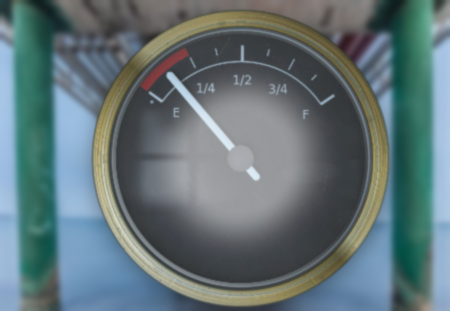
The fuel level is 0.125
